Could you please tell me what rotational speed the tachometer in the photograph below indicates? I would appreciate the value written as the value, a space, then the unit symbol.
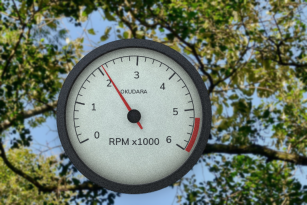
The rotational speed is 2100 rpm
